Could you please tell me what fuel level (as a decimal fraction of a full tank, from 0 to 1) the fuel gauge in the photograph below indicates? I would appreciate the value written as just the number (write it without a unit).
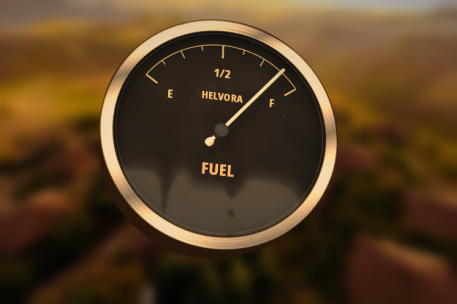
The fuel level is 0.875
